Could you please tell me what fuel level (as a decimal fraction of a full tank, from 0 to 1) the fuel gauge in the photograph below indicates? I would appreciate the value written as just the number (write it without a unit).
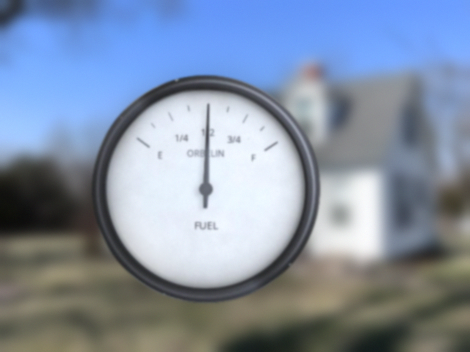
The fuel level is 0.5
